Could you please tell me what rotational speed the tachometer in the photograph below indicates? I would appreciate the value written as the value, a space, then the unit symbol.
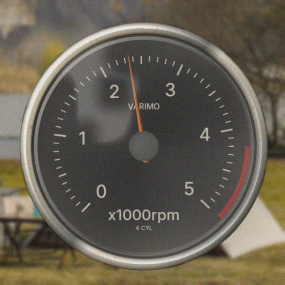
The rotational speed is 2350 rpm
